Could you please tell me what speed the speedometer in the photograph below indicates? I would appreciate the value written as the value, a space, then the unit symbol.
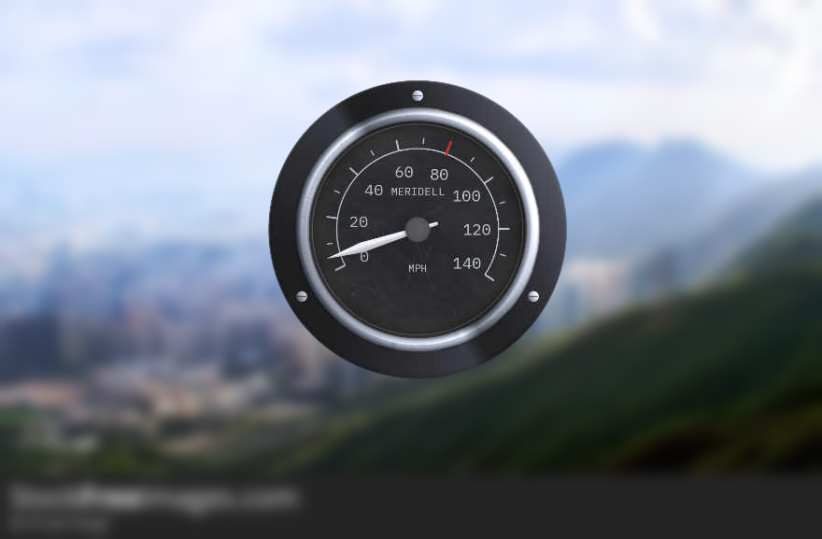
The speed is 5 mph
